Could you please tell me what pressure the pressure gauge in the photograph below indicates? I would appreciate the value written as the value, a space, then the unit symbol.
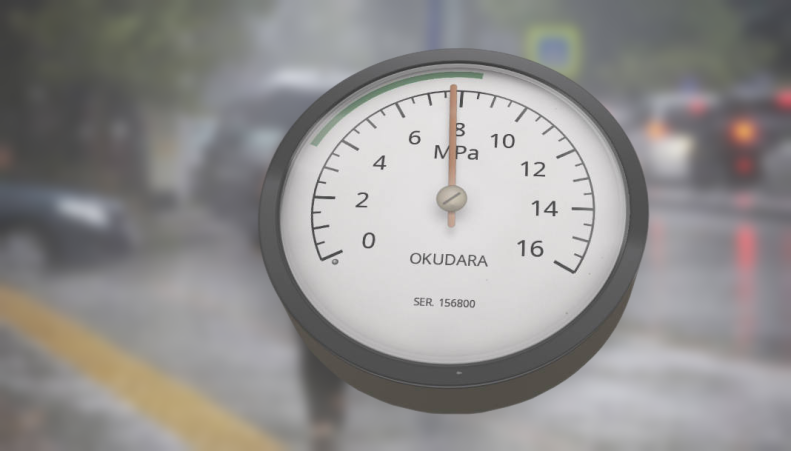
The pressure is 7.75 MPa
